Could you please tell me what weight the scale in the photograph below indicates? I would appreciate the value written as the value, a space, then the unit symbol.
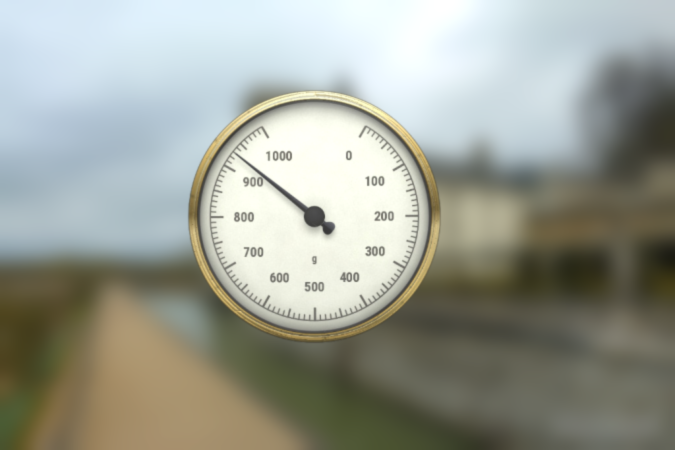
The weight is 930 g
